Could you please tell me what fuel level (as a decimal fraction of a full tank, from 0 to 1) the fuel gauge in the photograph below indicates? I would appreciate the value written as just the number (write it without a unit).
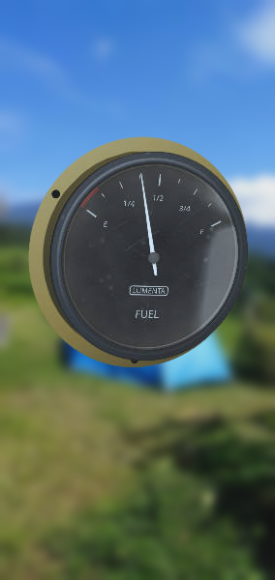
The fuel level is 0.375
